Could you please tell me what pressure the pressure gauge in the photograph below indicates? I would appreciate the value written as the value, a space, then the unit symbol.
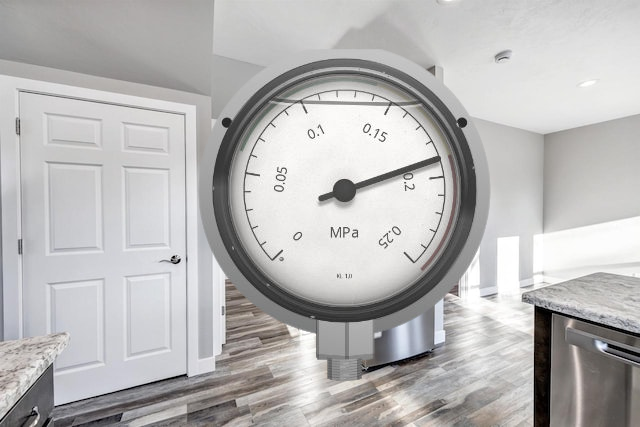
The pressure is 0.19 MPa
